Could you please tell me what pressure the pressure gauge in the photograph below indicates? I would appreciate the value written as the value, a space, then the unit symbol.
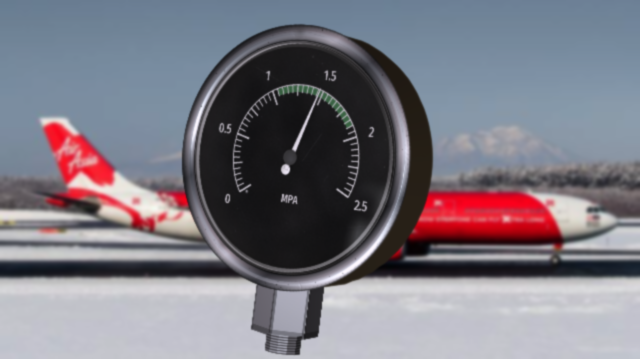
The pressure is 1.5 MPa
